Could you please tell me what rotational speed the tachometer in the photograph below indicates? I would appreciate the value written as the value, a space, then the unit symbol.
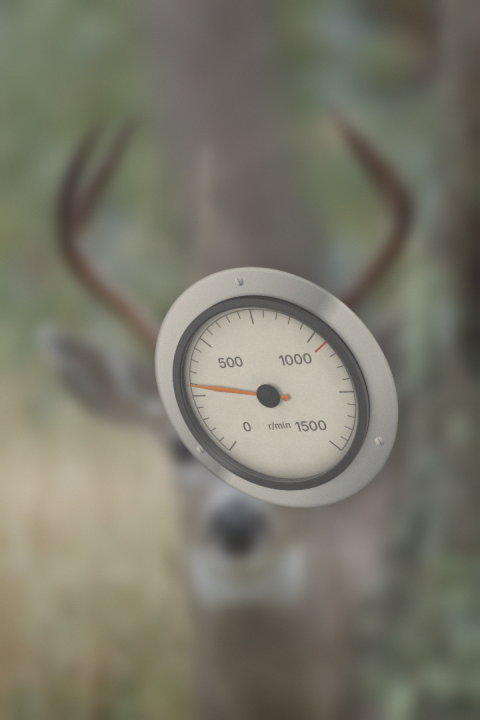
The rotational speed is 300 rpm
